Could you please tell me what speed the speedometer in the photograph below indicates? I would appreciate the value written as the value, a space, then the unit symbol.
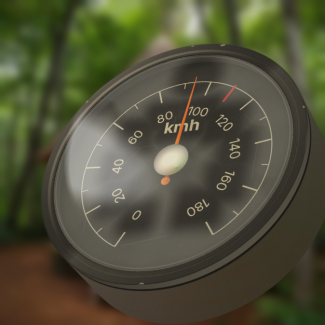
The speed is 95 km/h
